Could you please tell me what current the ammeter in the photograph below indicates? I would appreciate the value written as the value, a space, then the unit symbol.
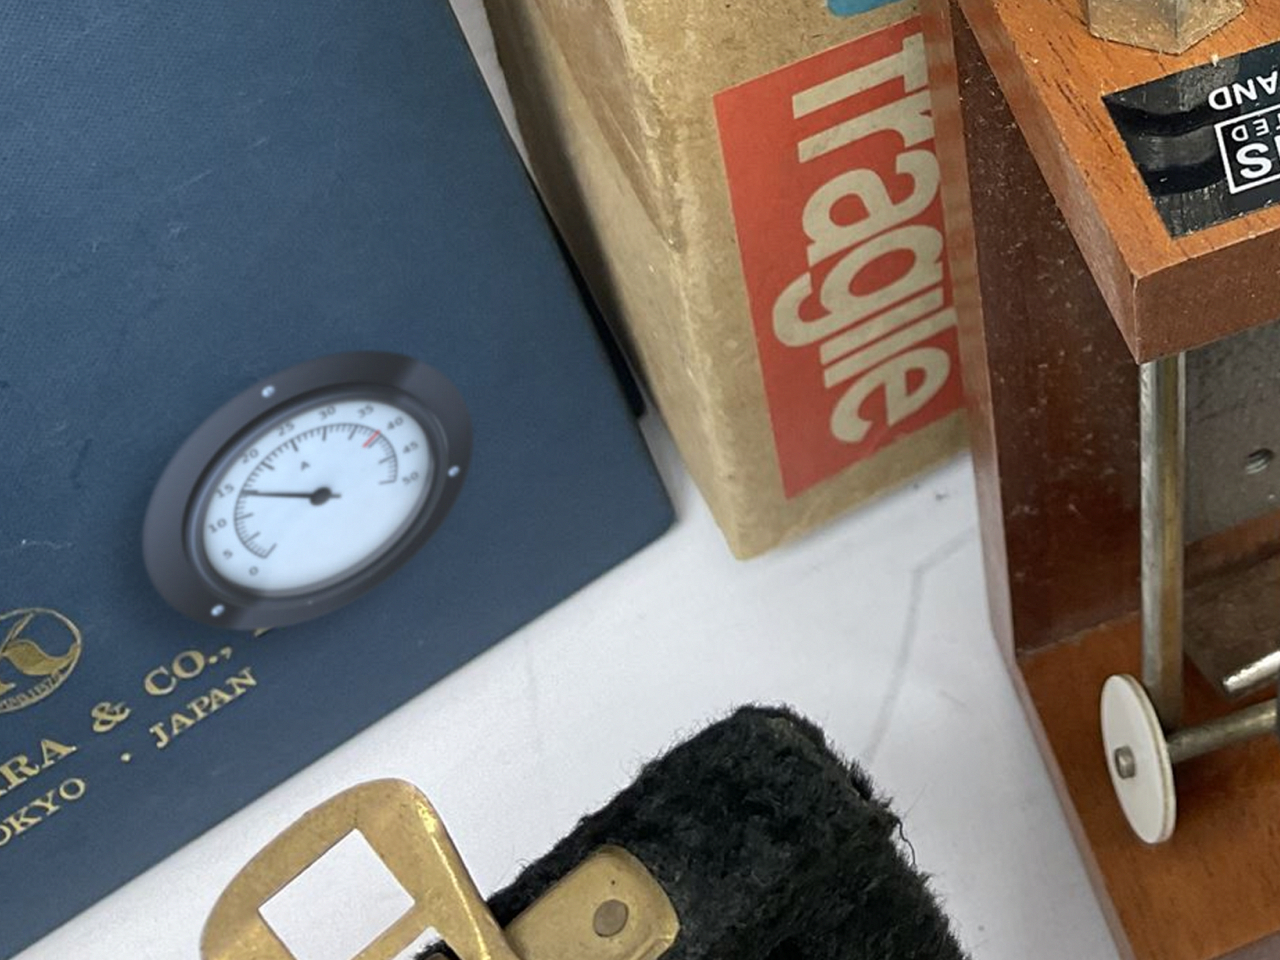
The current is 15 A
